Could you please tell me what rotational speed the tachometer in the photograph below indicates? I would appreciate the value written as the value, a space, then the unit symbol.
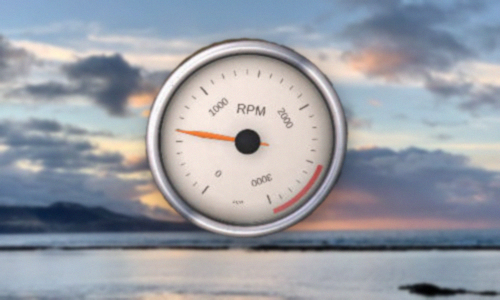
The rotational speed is 600 rpm
